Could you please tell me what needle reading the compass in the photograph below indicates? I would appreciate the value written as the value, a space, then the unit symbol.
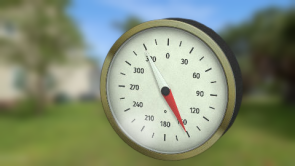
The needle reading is 150 °
